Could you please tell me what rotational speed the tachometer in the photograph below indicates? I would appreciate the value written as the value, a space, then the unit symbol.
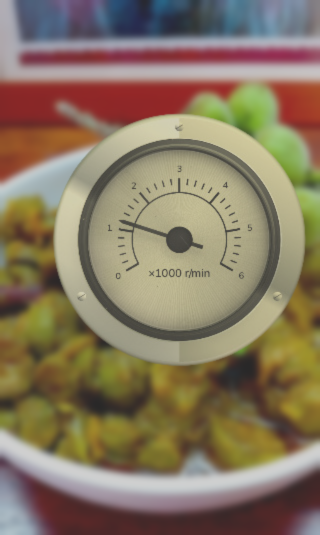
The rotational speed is 1200 rpm
